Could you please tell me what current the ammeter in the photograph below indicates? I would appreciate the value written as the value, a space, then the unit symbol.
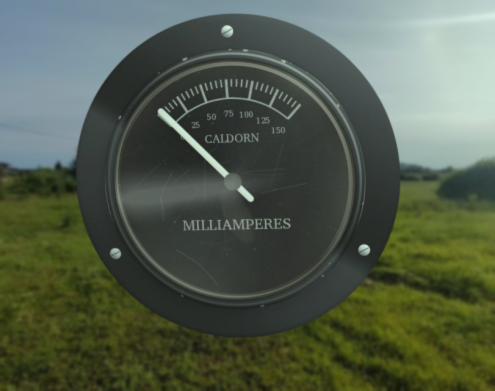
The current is 5 mA
